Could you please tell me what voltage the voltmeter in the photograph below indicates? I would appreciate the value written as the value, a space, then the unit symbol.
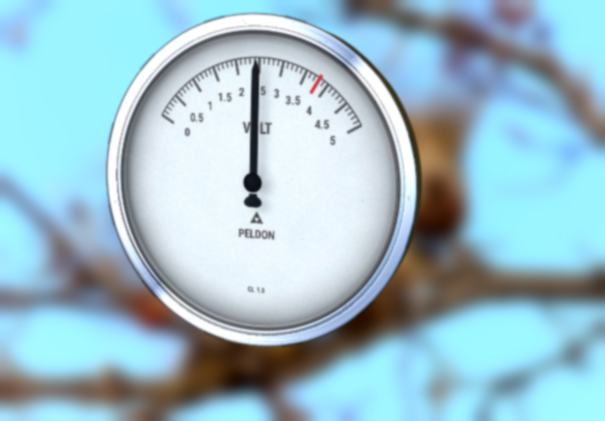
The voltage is 2.5 V
